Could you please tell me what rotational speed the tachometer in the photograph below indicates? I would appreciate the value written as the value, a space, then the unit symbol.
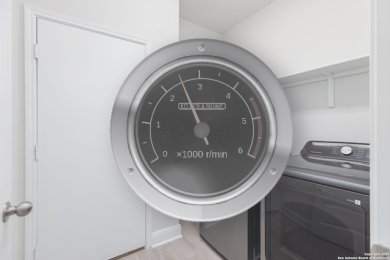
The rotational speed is 2500 rpm
